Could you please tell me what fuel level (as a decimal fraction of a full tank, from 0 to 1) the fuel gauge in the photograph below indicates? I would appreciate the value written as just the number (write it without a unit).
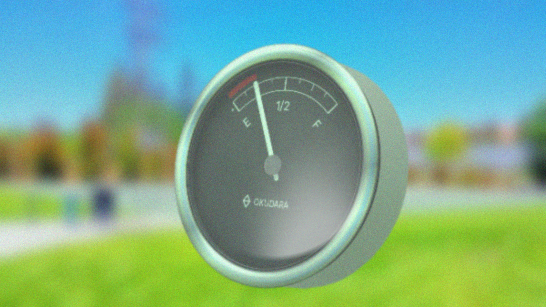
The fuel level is 0.25
